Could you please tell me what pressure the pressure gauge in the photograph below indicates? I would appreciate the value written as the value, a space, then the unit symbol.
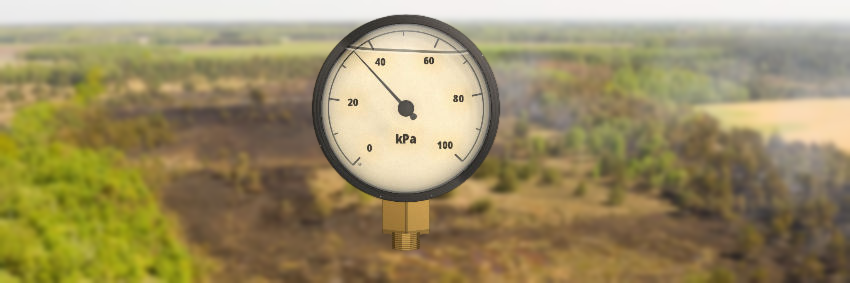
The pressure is 35 kPa
